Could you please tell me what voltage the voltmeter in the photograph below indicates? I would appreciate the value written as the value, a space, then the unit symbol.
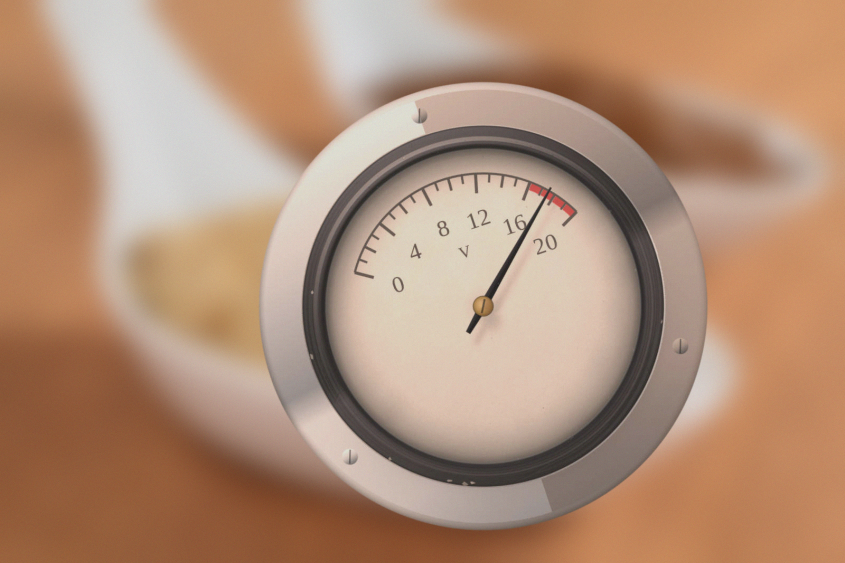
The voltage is 17.5 V
